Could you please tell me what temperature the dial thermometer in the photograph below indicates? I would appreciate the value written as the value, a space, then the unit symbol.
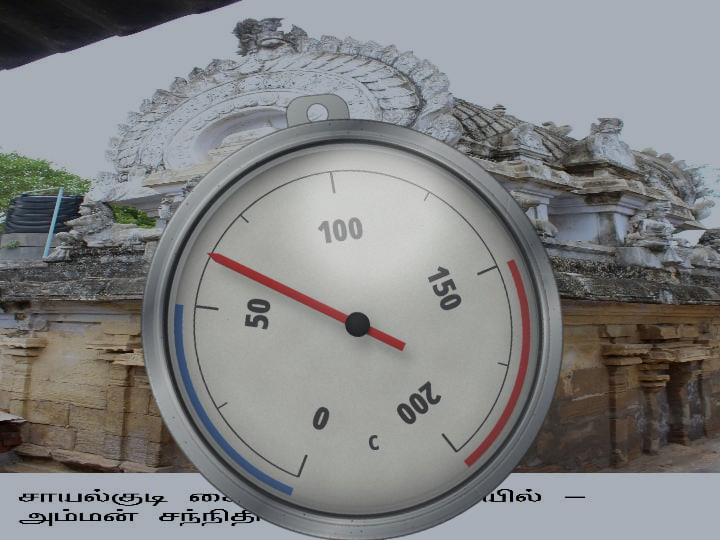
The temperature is 62.5 °C
